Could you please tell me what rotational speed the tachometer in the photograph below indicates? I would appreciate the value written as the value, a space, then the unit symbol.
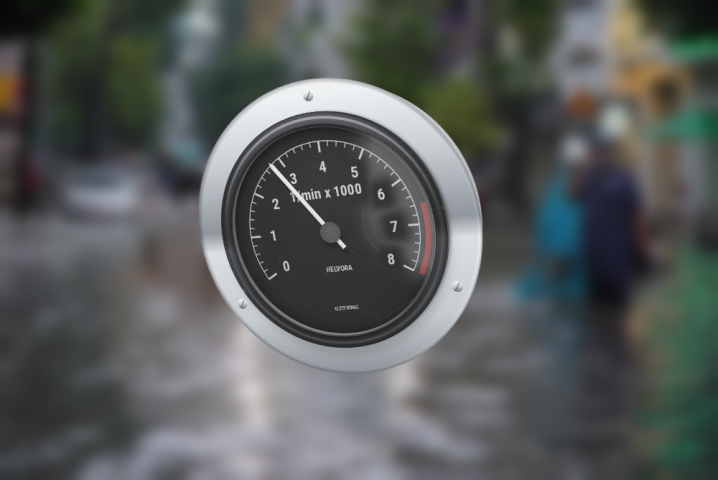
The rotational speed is 2800 rpm
